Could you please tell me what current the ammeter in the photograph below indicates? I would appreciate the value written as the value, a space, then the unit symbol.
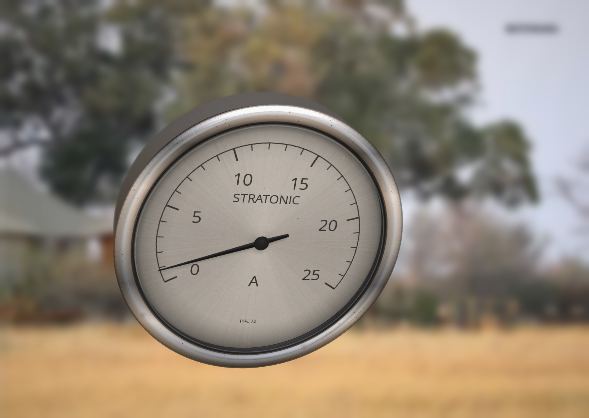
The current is 1 A
